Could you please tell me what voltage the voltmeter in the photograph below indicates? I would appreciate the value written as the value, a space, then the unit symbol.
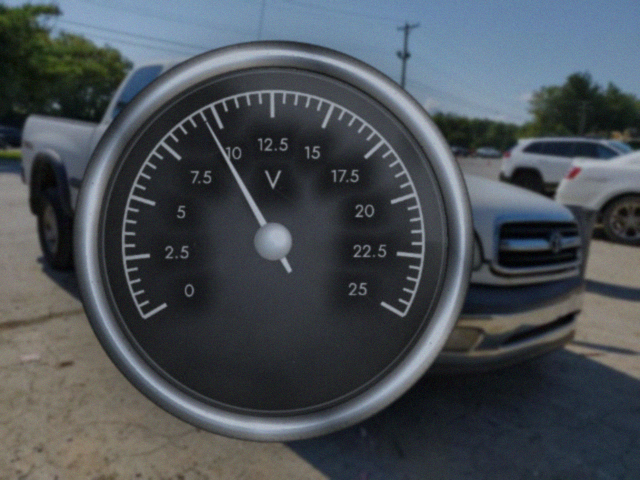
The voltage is 9.5 V
